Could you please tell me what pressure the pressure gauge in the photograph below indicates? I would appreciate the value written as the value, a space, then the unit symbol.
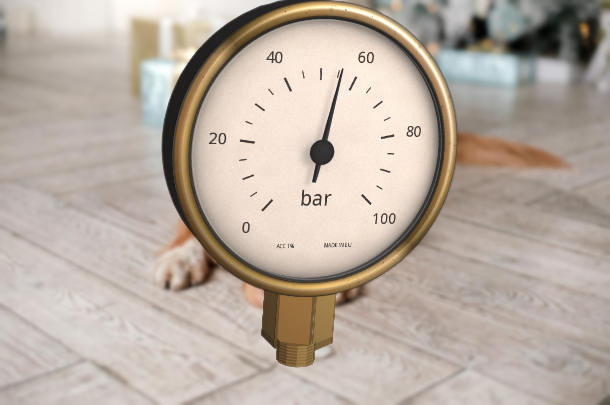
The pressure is 55 bar
